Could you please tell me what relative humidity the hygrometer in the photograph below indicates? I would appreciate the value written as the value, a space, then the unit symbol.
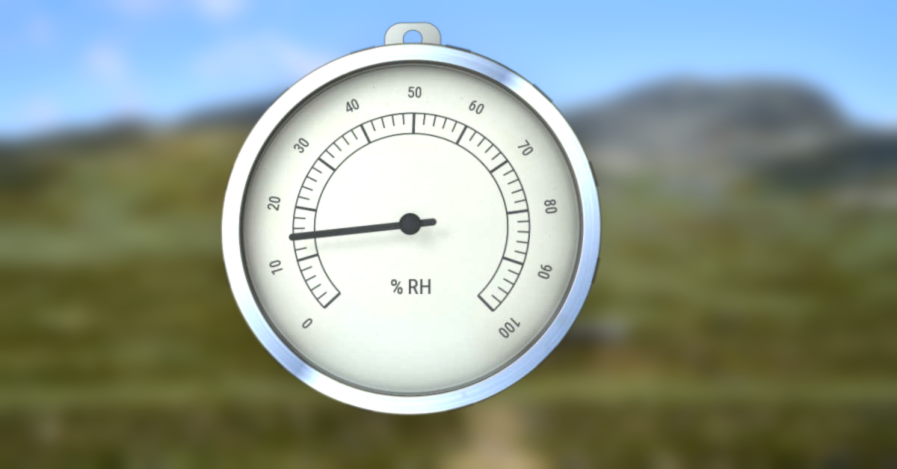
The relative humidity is 14 %
